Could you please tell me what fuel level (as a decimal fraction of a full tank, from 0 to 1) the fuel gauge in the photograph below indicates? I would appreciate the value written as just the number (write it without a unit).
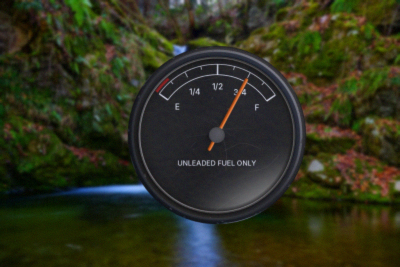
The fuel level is 0.75
